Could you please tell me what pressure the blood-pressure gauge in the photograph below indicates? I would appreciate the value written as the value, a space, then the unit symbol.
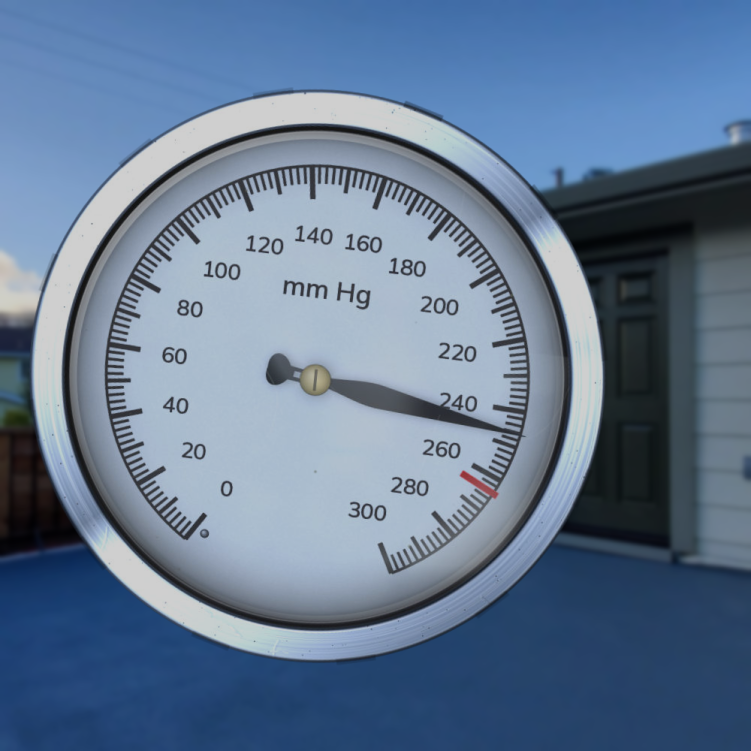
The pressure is 246 mmHg
